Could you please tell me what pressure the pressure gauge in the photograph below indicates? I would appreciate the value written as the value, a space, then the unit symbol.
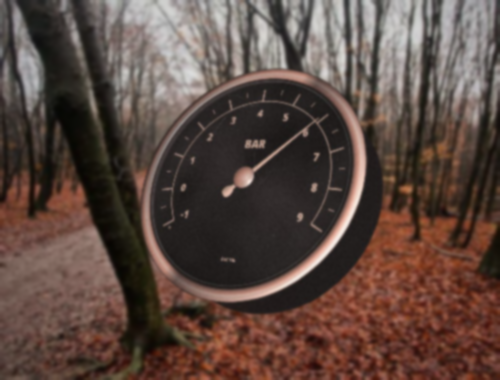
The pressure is 6 bar
